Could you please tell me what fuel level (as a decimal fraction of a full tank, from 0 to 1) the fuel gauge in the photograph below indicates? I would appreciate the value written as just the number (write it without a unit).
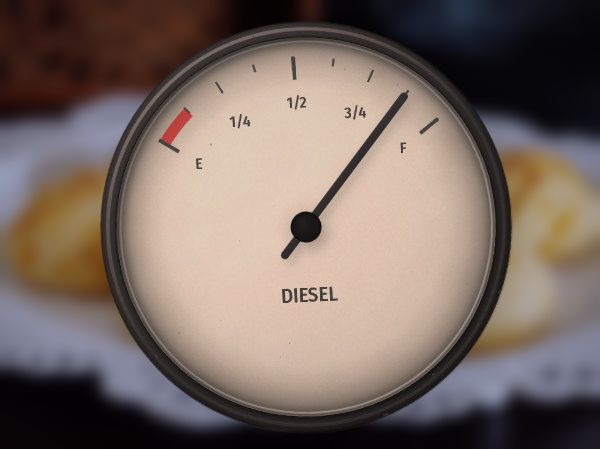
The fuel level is 0.875
